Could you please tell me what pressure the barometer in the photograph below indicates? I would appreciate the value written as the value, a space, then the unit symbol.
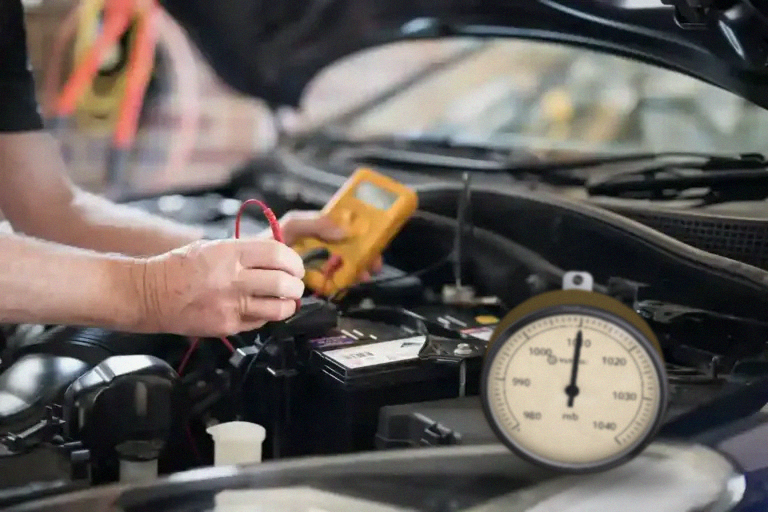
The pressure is 1010 mbar
